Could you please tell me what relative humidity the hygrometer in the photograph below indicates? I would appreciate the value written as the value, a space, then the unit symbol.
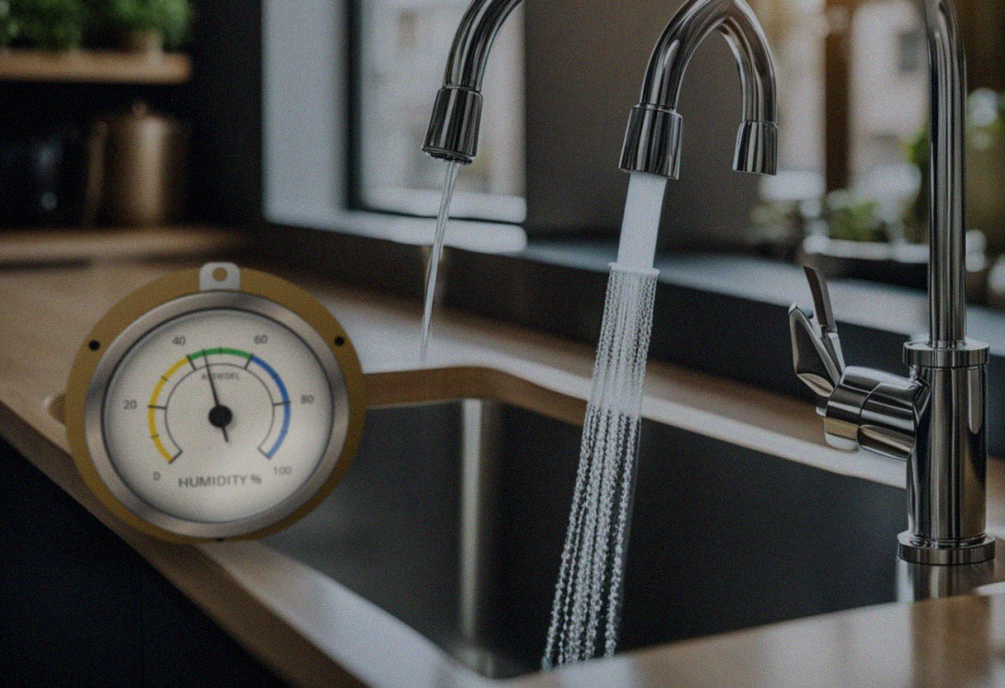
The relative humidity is 45 %
